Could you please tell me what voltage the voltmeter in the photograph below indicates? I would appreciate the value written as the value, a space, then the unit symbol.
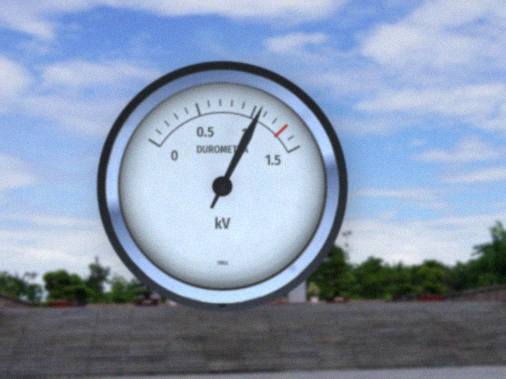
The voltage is 1.05 kV
